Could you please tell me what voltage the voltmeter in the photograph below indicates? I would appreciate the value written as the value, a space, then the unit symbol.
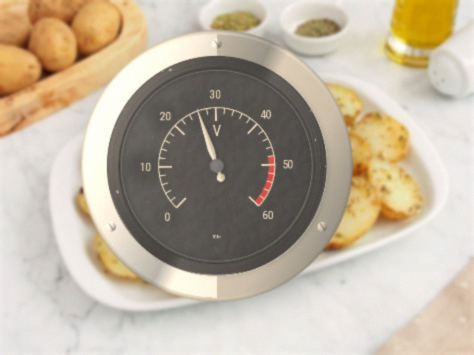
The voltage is 26 V
